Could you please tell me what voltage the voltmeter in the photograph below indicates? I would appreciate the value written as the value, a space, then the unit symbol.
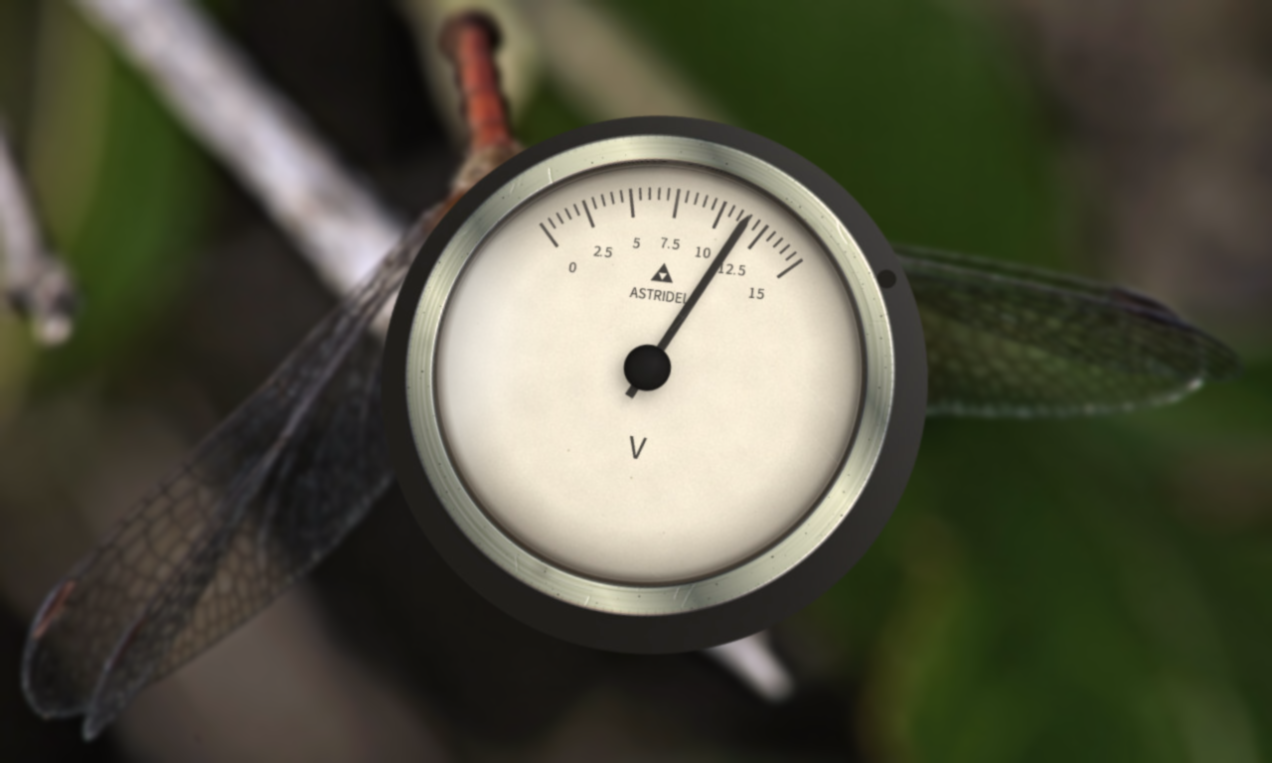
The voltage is 11.5 V
